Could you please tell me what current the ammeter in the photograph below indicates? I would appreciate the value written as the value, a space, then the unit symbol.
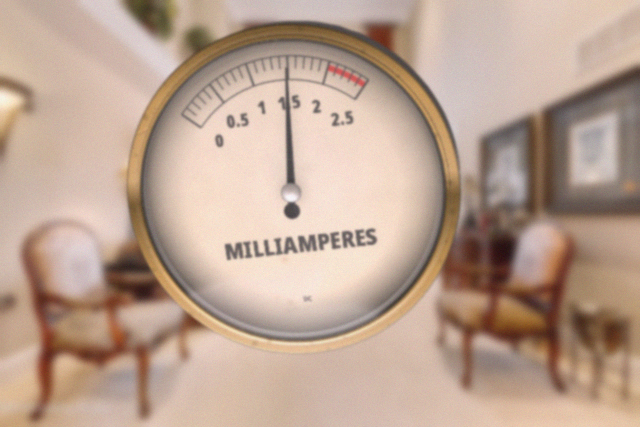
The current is 1.5 mA
